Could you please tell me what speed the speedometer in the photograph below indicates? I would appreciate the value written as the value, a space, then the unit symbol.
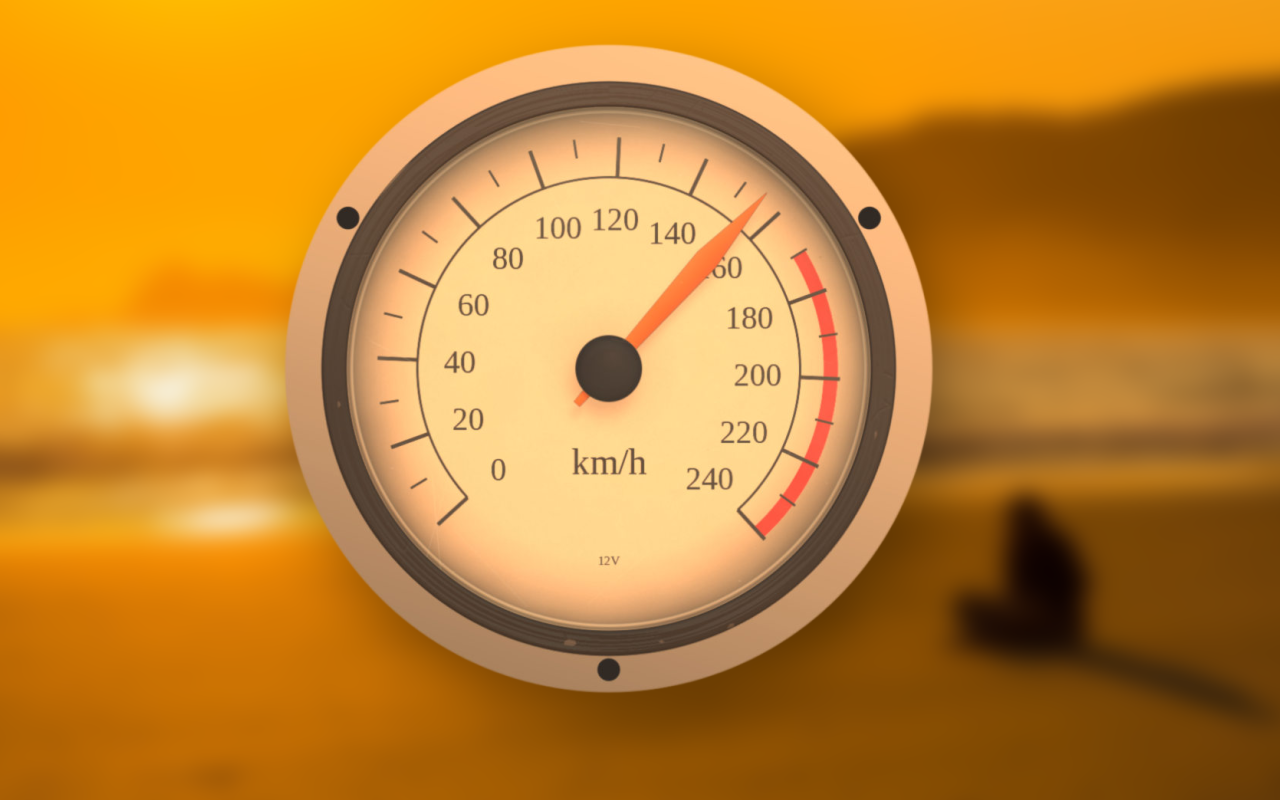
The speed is 155 km/h
